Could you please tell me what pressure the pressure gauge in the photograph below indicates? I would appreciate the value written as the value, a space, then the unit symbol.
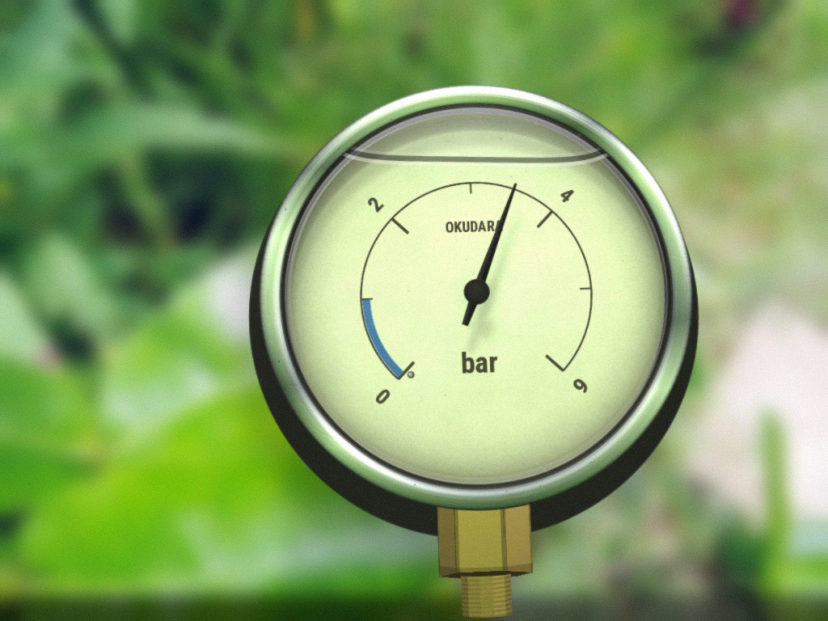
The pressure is 3.5 bar
